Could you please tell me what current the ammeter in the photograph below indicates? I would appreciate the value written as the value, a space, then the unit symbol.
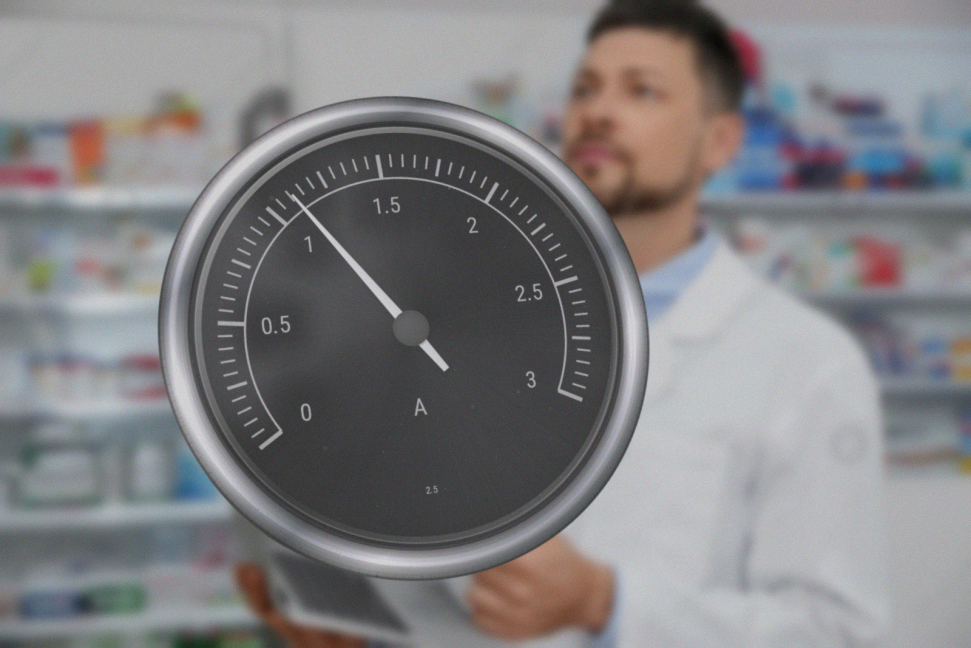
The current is 1.1 A
